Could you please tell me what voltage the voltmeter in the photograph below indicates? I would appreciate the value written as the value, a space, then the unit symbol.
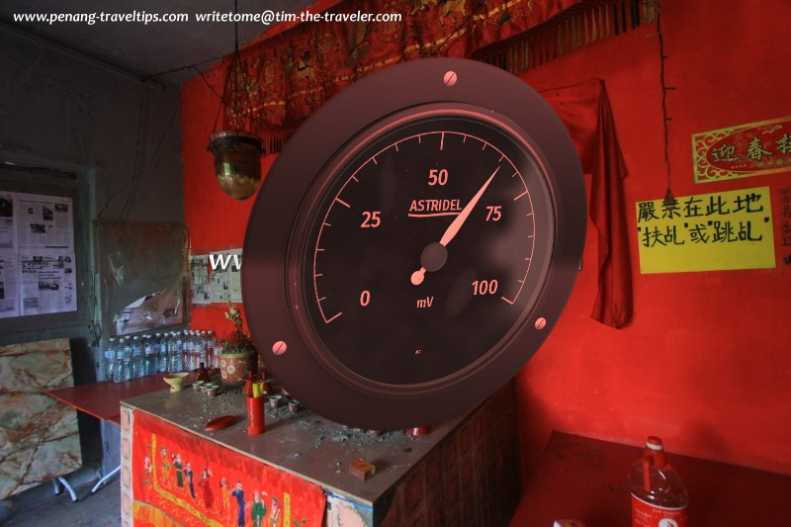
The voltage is 65 mV
